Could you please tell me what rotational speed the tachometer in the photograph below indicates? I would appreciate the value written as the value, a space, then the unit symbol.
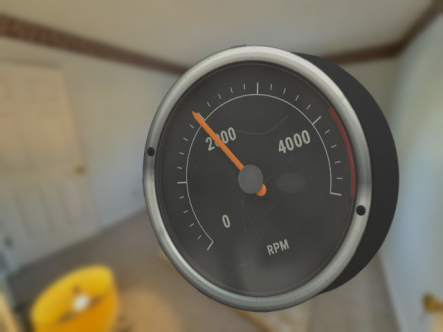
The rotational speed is 2000 rpm
